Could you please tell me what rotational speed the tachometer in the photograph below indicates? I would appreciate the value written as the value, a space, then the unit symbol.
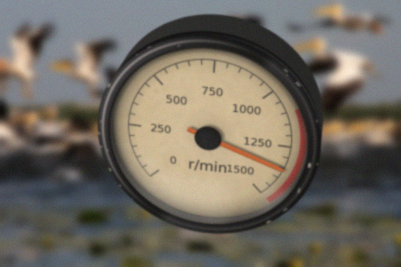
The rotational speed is 1350 rpm
